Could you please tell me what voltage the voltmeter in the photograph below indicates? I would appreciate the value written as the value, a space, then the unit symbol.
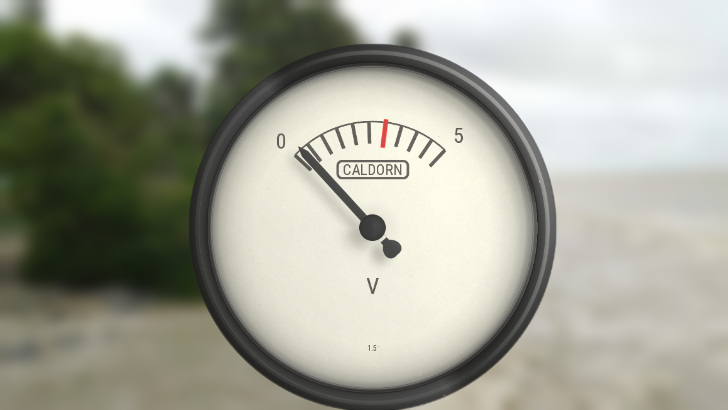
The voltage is 0.25 V
